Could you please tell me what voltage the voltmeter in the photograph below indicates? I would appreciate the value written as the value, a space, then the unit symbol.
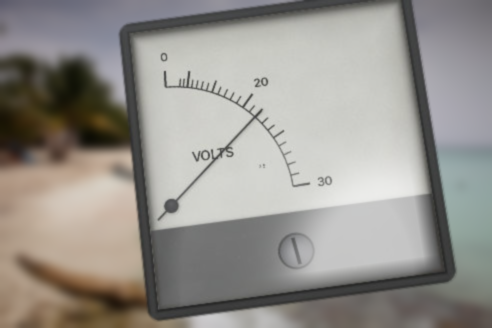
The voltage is 22 V
